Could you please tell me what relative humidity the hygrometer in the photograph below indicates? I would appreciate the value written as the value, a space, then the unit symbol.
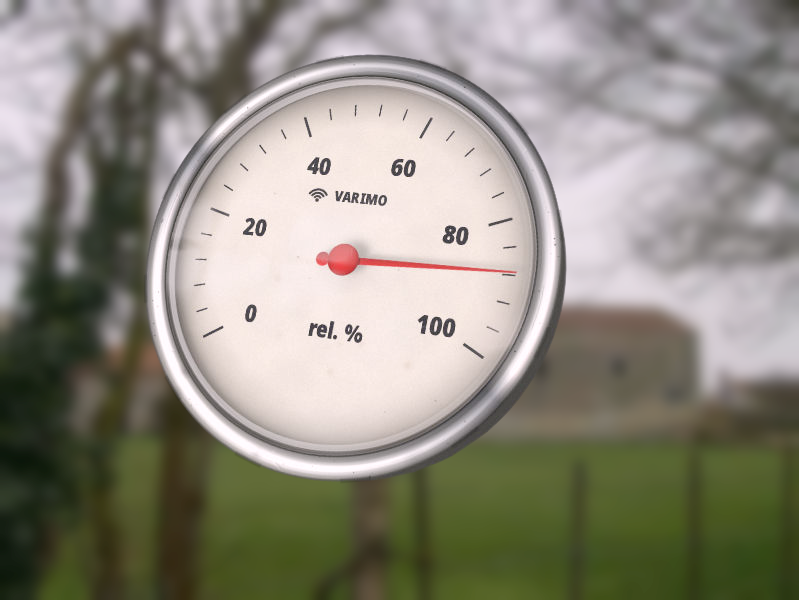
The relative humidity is 88 %
